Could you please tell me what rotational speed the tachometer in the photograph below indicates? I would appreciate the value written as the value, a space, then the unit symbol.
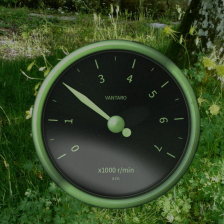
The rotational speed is 2000 rpm
